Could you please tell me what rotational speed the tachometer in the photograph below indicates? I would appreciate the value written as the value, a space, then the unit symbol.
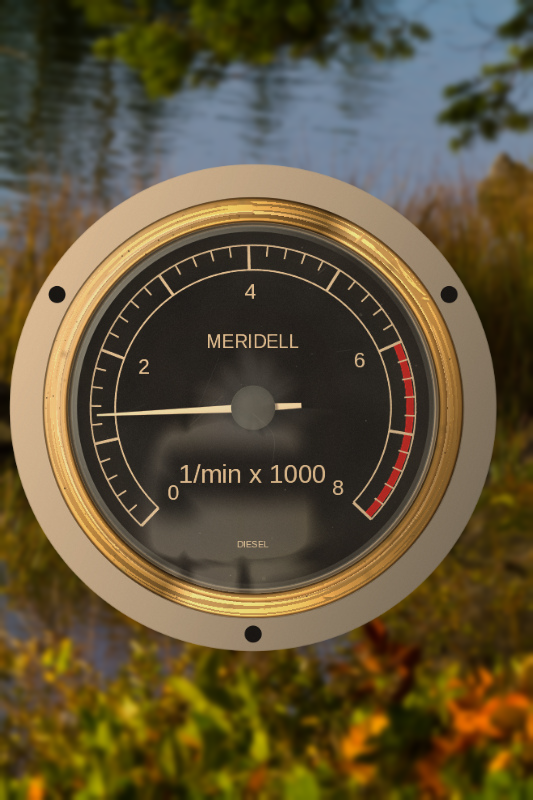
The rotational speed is 1300 rpm
